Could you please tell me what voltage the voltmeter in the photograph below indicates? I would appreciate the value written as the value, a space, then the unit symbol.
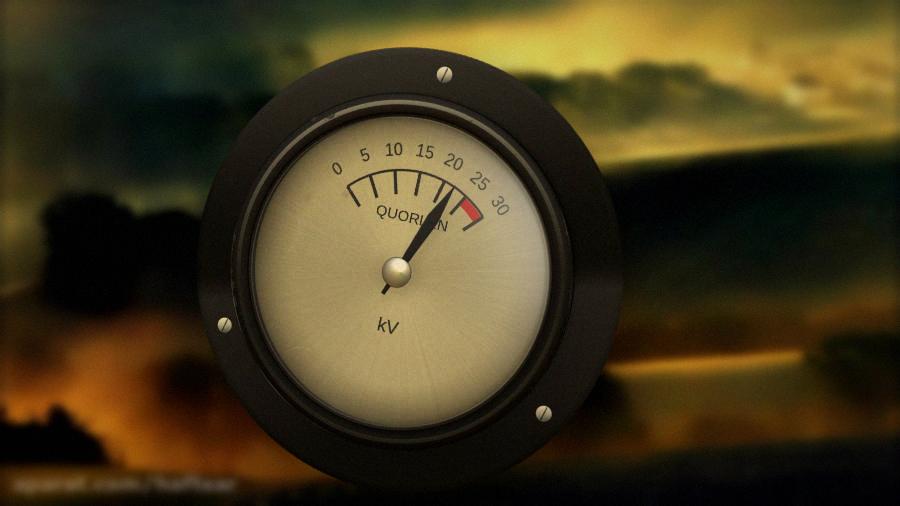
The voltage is 22.5 kV
